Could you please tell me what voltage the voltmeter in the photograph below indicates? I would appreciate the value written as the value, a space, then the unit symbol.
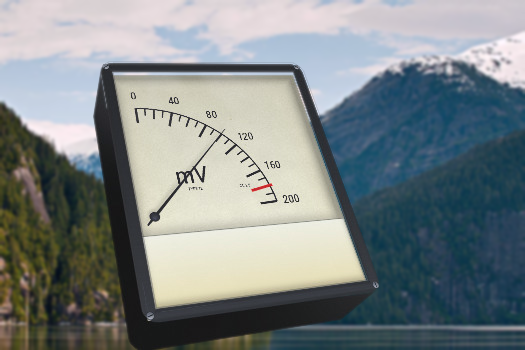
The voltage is 100 mV
